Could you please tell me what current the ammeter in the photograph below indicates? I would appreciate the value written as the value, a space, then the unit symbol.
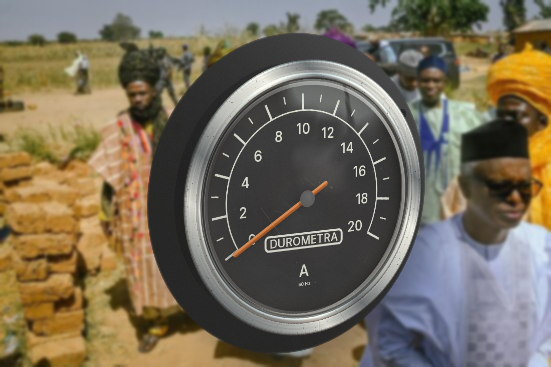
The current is 0 A
